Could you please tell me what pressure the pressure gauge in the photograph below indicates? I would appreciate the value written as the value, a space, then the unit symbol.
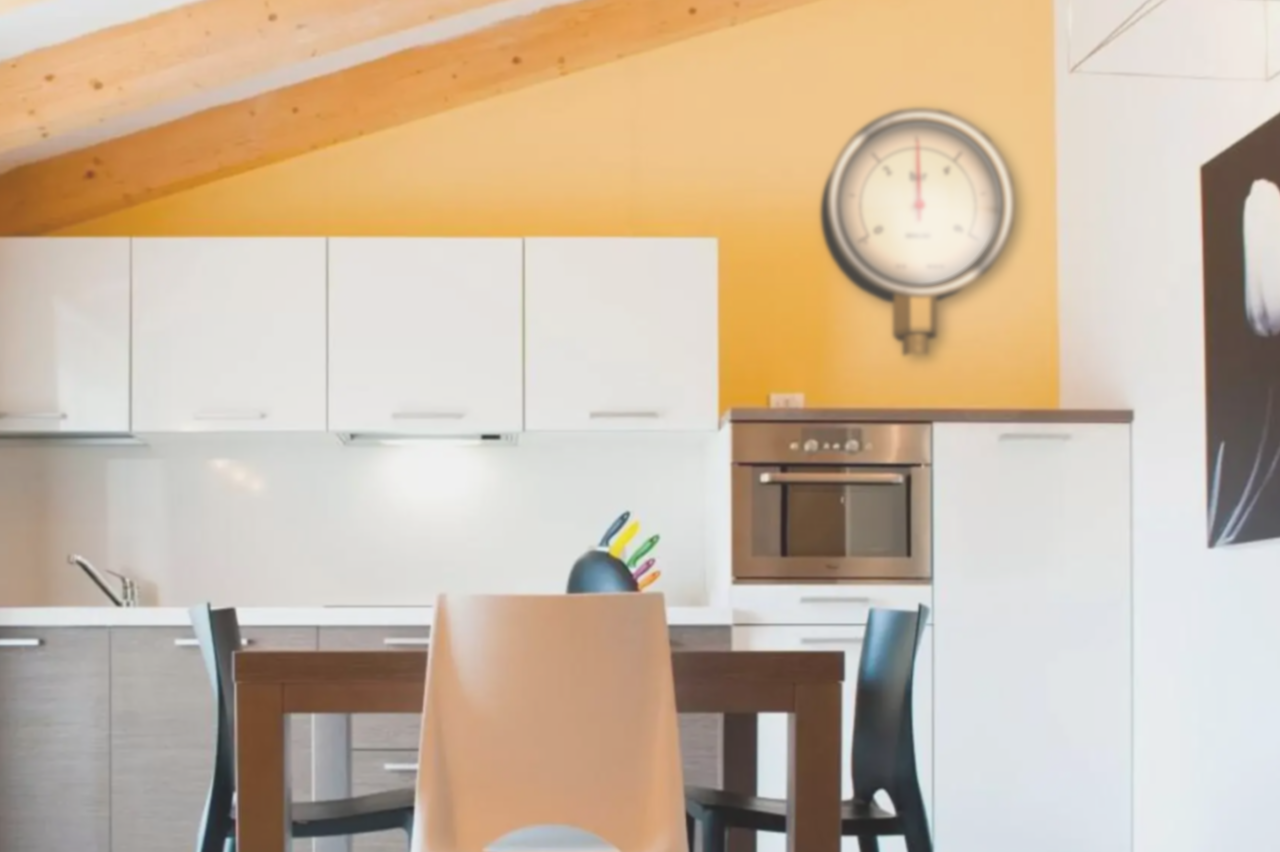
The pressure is 3 bar
